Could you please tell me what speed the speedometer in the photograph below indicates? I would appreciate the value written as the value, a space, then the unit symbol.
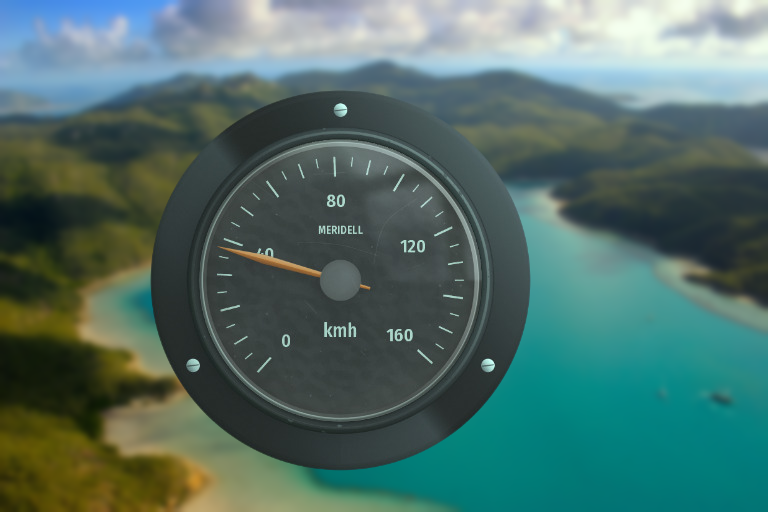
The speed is 37.5 km/h
